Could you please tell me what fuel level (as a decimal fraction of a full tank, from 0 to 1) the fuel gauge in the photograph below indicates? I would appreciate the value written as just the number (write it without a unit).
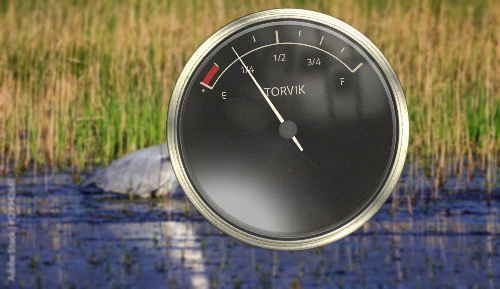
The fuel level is 0.25
